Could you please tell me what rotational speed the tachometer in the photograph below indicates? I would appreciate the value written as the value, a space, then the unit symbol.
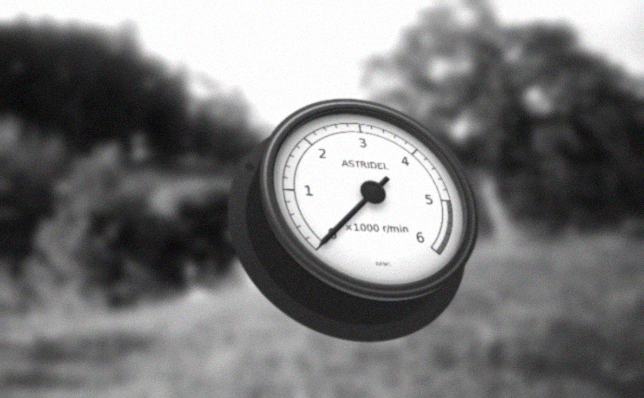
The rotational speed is 0 rpm
